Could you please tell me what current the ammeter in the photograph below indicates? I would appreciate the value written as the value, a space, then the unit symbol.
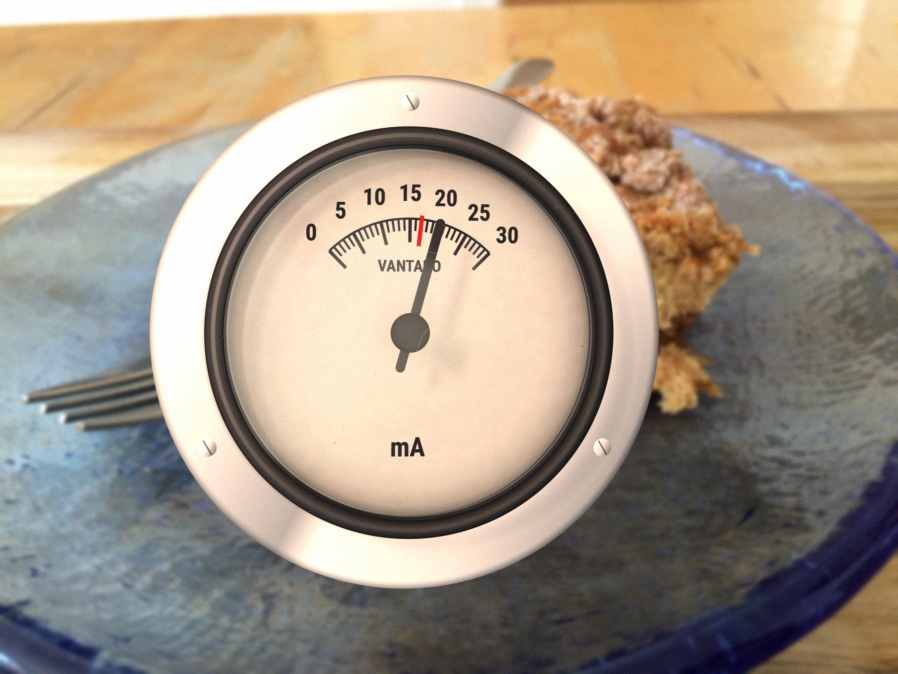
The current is 20 mA
